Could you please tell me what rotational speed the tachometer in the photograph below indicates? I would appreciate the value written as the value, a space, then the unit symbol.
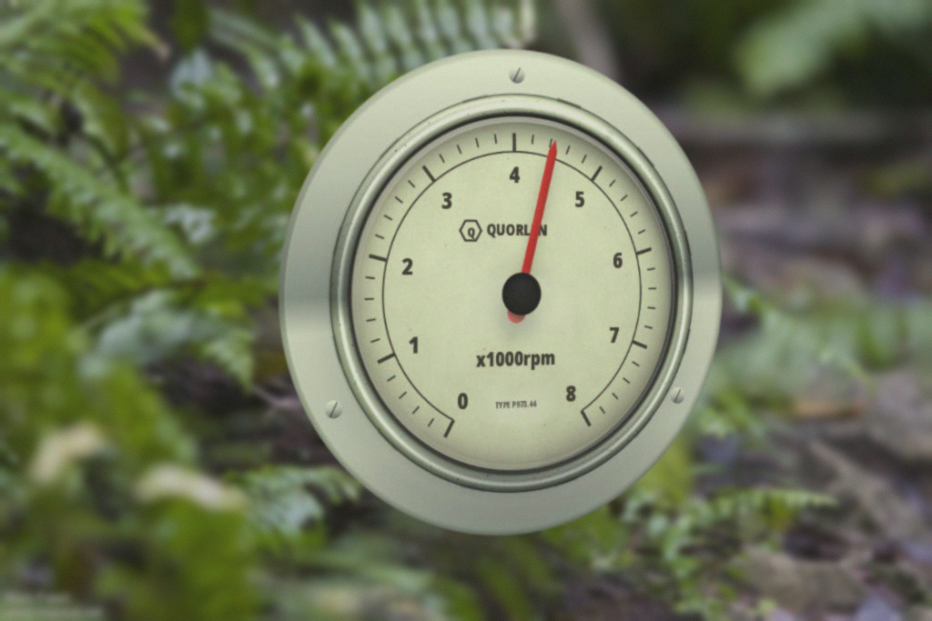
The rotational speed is 4400 rpm
